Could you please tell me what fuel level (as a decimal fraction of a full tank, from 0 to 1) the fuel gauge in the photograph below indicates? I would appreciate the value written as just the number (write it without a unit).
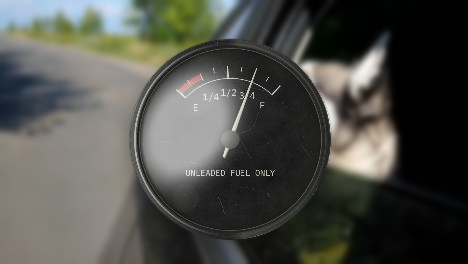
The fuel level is 0.75
